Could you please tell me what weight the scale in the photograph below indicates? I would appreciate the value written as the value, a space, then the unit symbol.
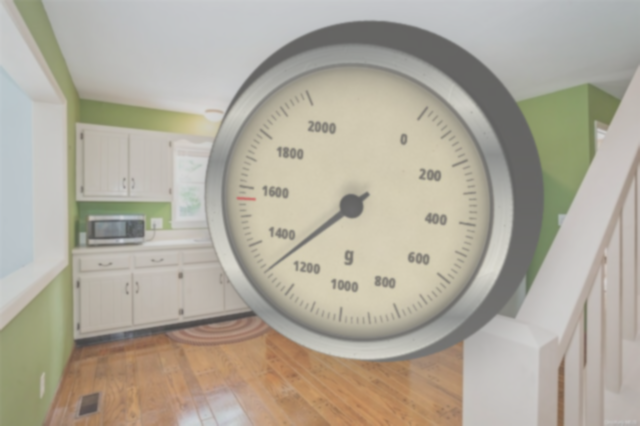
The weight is 1300 g
